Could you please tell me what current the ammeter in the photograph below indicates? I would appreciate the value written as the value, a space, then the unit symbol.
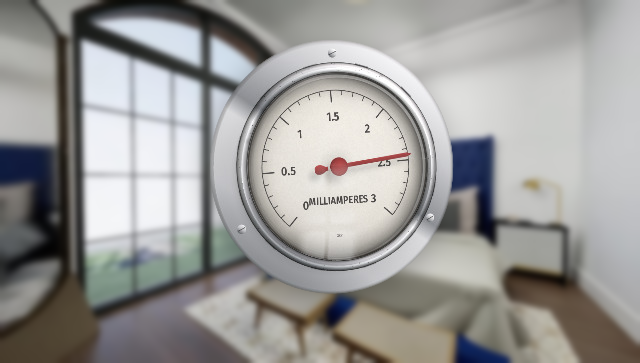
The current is 2.45 mA
